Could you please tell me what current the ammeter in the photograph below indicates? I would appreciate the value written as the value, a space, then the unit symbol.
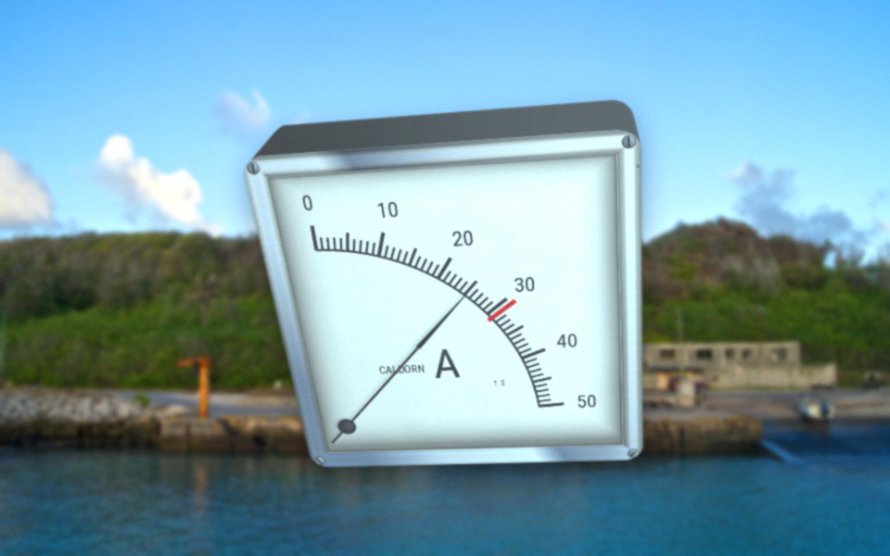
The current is 25 A
